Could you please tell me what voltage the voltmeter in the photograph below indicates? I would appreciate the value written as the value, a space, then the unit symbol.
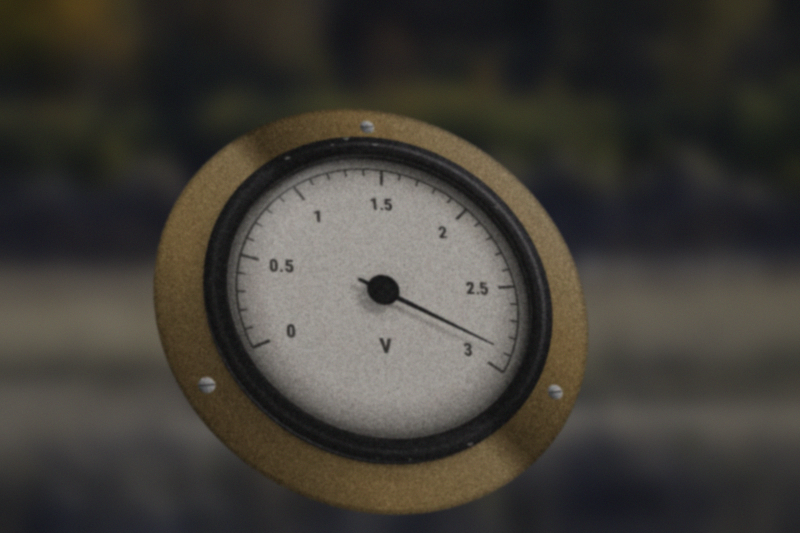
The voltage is 2.9 V
